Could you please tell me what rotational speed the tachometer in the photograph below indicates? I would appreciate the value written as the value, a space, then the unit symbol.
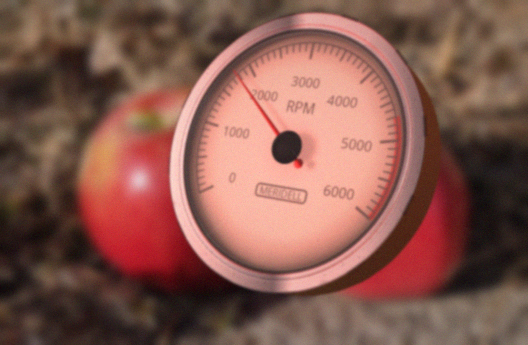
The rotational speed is 1800 rpm
